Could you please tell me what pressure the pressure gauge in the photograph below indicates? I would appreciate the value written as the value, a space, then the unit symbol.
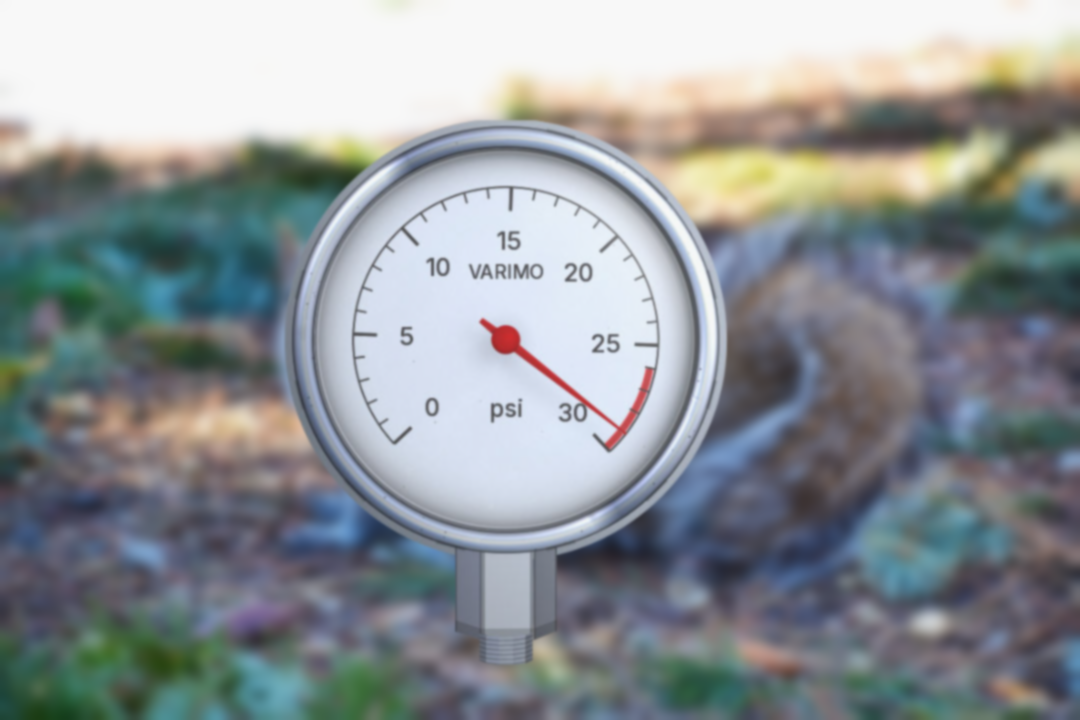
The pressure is 29 psi
